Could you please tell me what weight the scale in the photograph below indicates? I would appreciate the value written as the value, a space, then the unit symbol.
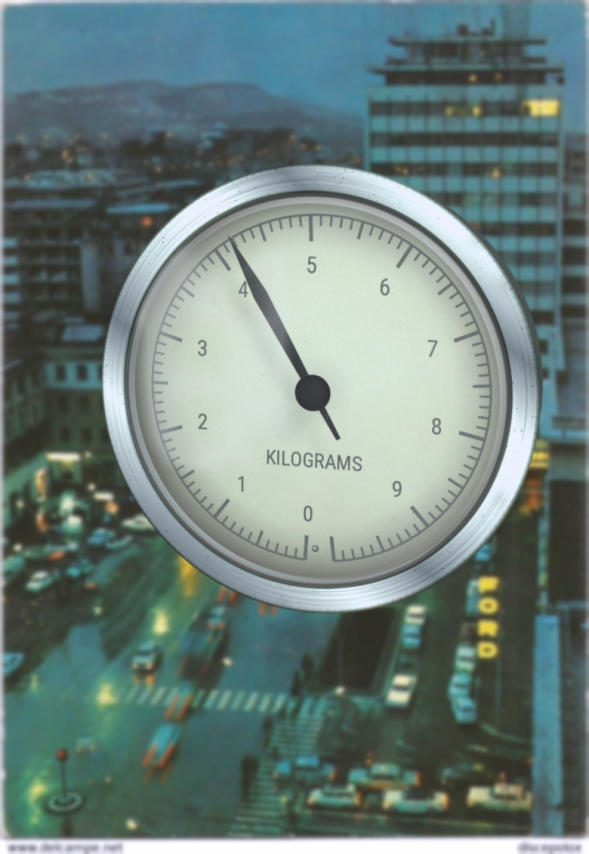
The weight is 4.2 kg
